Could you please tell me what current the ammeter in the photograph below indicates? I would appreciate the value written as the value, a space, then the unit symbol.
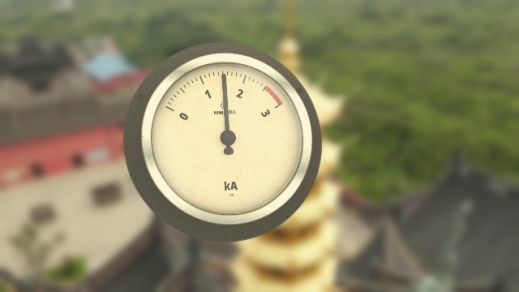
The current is 1.5 kA
